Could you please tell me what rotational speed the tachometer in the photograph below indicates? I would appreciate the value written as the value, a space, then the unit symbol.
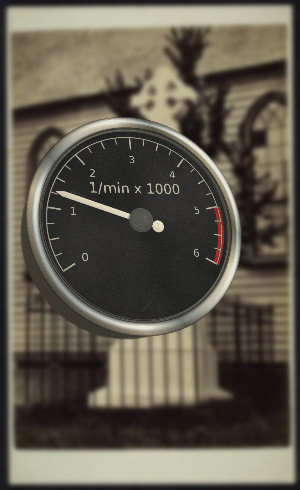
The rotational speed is 1250 rpm
